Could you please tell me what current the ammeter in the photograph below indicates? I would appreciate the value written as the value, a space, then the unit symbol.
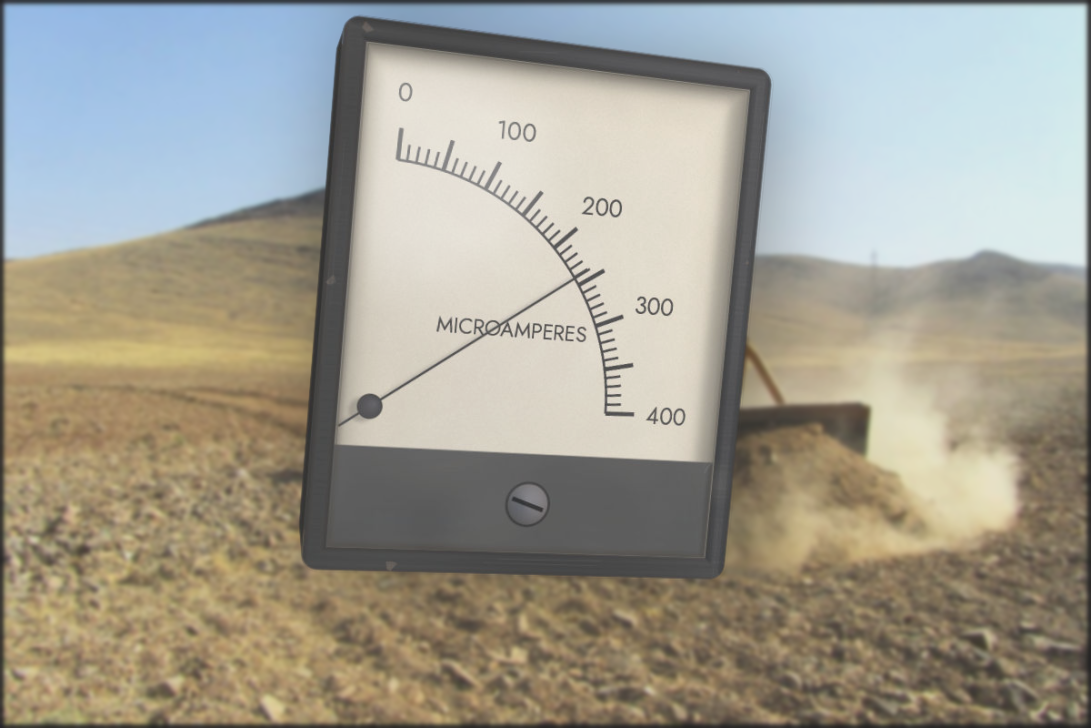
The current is 240 µA
